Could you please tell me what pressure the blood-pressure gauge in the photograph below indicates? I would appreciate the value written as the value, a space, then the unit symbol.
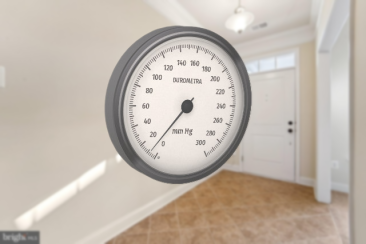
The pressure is 10 mmHg
